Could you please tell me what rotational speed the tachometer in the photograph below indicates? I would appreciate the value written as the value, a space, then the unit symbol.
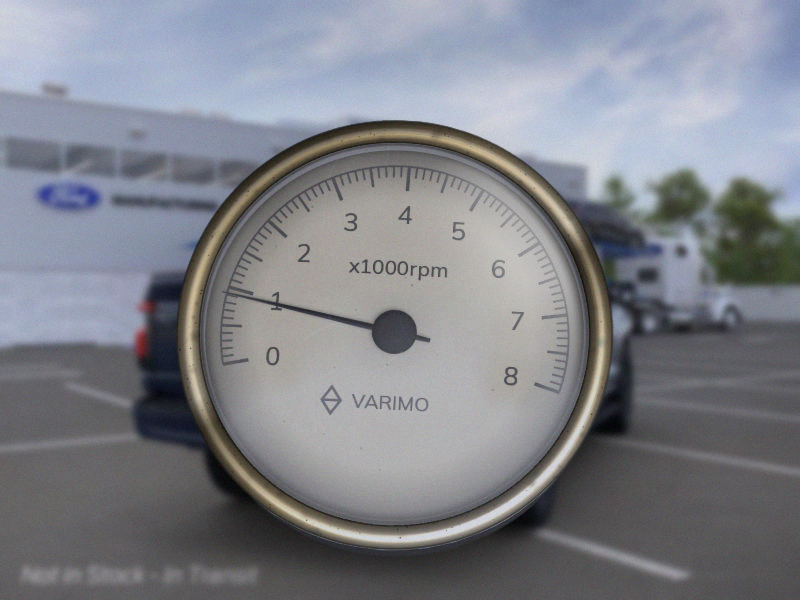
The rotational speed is 900 rpm
